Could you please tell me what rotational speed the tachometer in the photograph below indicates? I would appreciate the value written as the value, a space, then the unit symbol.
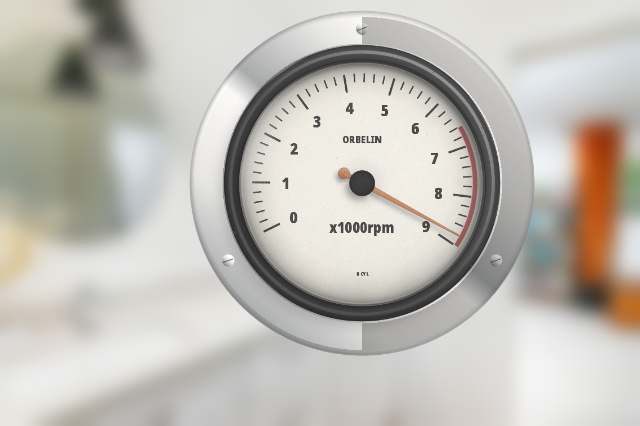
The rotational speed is 8800 rpm
